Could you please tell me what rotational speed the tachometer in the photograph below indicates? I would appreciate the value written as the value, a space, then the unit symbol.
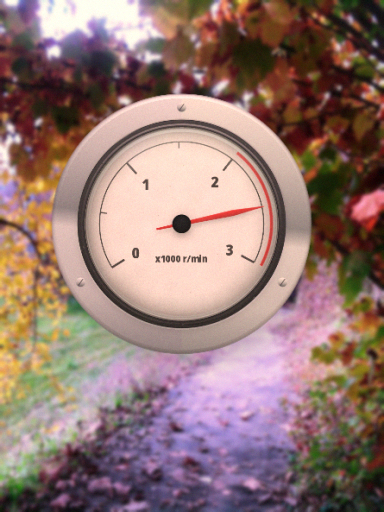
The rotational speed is 2500 rpm
